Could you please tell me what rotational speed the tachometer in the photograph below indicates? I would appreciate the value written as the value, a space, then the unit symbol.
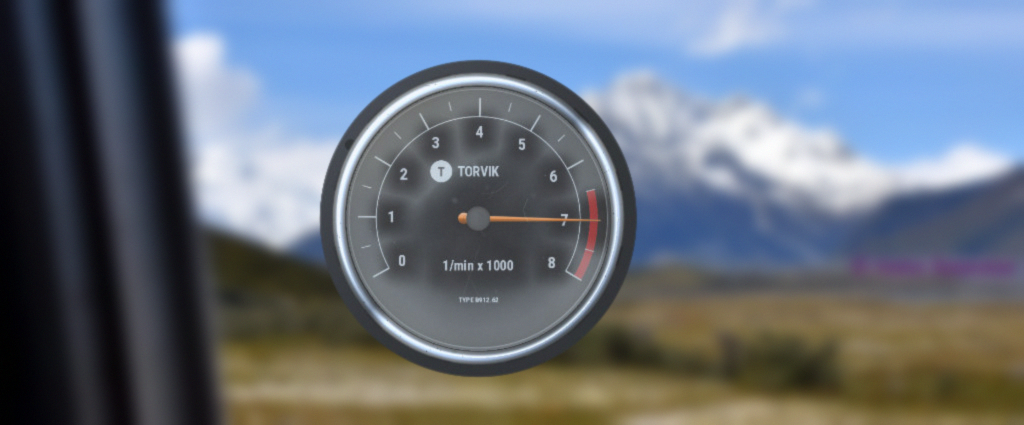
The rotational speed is 7000 rpm
